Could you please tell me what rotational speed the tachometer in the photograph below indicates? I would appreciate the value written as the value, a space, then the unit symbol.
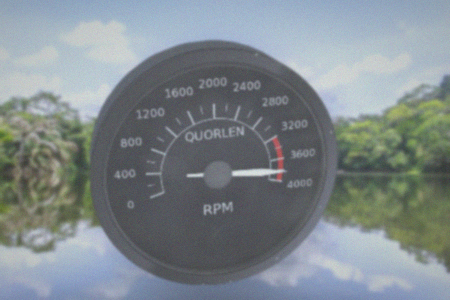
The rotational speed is 3800 rpm
